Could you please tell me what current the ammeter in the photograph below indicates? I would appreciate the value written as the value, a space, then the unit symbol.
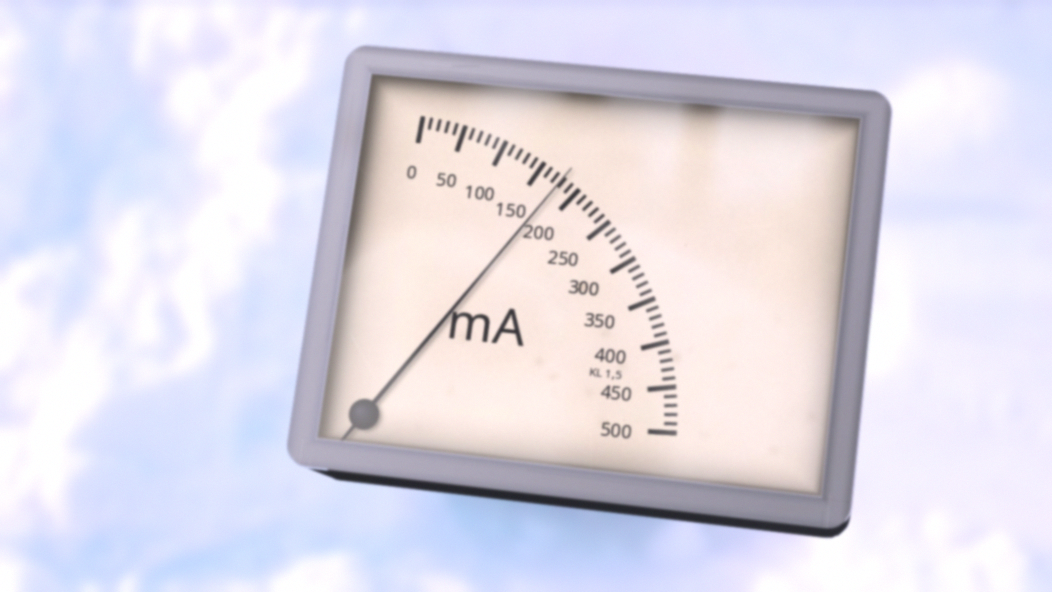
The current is 180 mA
